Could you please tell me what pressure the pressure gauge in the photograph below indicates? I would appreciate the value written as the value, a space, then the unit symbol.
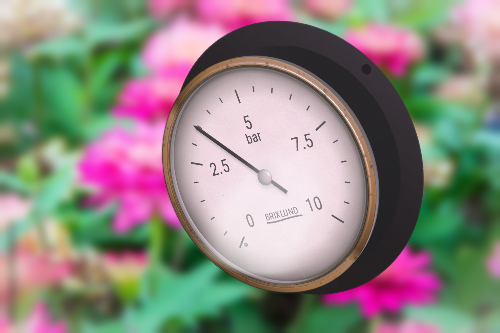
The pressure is 3.5 bar
